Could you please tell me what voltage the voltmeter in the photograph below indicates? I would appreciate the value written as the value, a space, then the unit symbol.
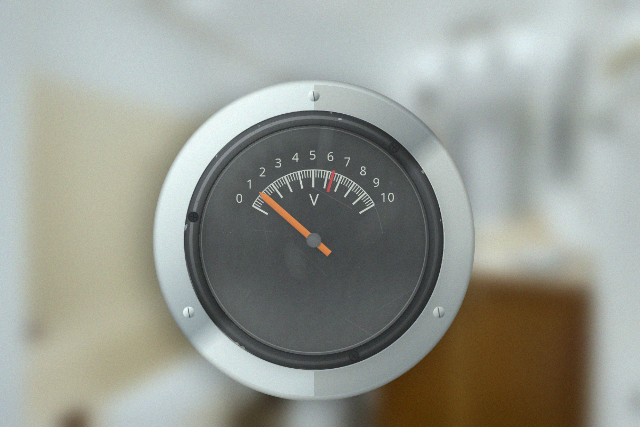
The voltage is 1 V
